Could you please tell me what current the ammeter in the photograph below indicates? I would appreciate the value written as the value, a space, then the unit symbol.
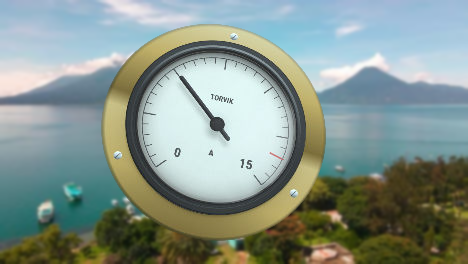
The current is 5 A
